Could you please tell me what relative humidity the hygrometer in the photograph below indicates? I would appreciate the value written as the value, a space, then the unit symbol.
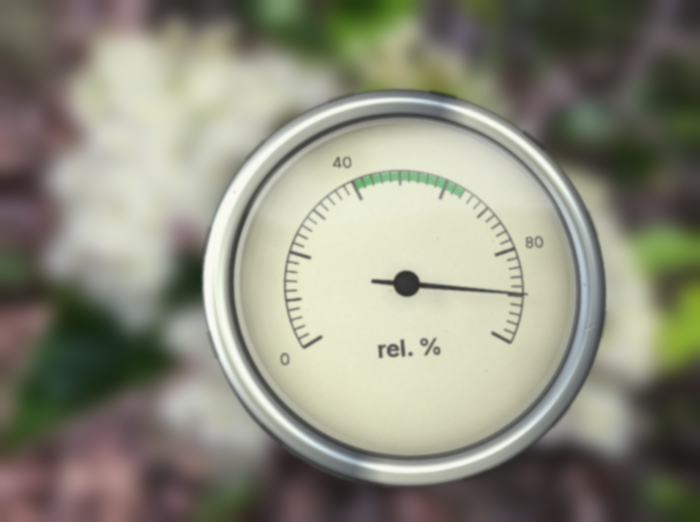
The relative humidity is 90 %
